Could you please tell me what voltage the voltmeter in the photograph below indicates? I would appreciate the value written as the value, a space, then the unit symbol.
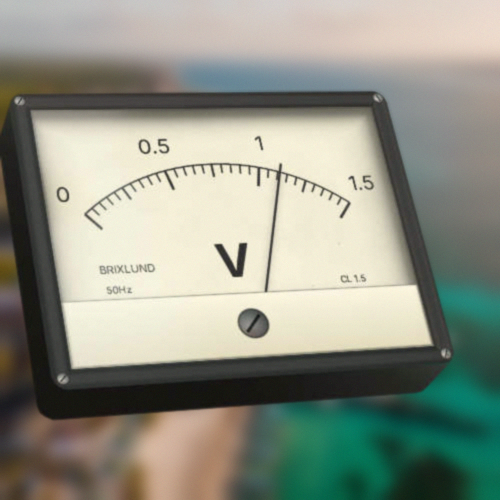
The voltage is 1.1 V
